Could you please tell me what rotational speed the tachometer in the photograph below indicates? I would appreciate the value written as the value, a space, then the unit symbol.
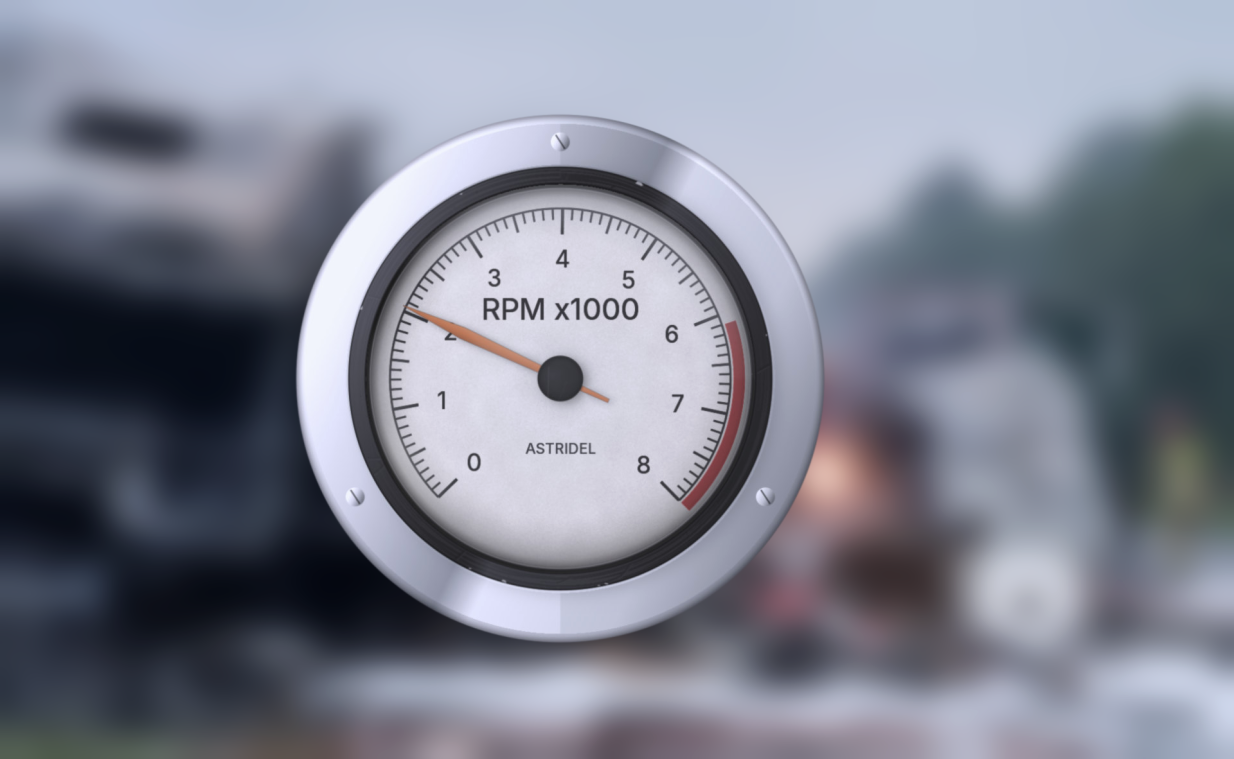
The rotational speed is 2050 rpm
